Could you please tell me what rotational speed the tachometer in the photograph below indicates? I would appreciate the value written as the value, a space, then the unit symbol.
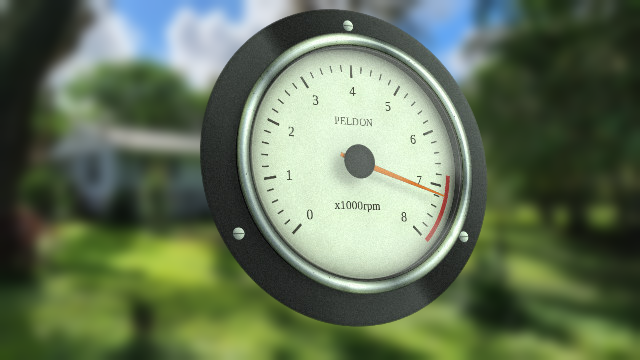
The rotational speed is 7200 rpm
